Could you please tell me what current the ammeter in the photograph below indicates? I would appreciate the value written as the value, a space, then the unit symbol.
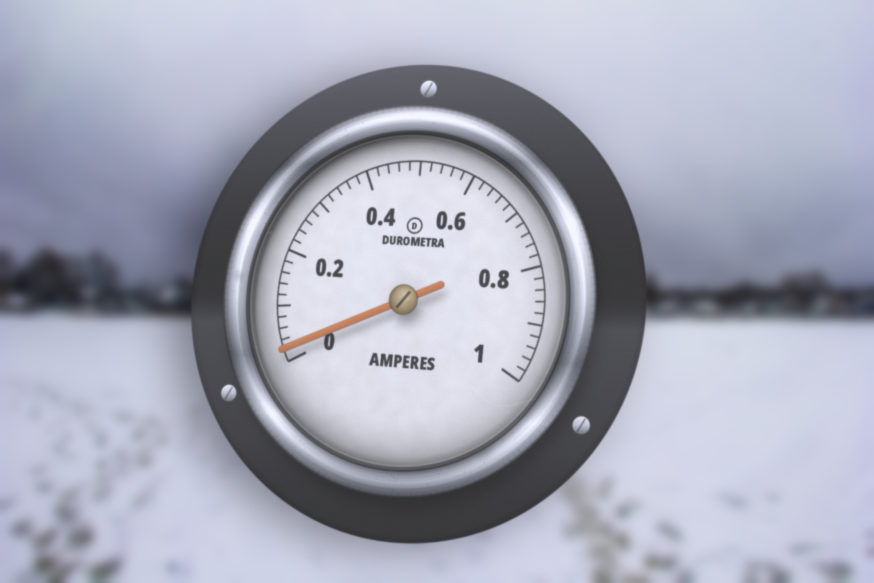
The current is 0.02 A
